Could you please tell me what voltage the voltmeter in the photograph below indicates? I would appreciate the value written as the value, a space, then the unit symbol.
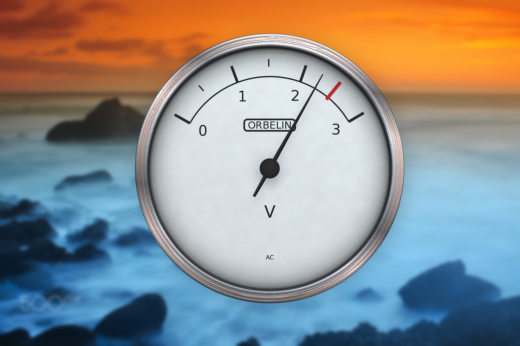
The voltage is 2.25 V
